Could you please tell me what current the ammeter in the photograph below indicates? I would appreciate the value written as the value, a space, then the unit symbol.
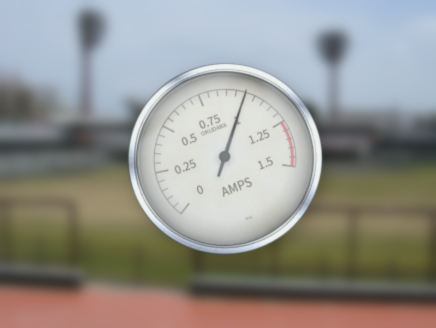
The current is 1 A
